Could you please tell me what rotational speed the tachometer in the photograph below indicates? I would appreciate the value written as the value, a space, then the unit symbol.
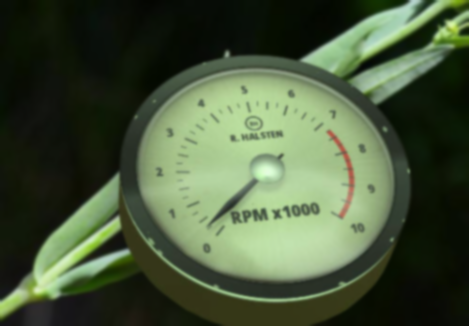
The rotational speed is 250 rpm
